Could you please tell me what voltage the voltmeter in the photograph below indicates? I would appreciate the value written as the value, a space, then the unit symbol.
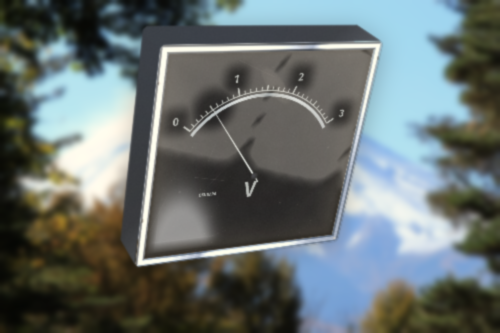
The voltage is 0.5 V
